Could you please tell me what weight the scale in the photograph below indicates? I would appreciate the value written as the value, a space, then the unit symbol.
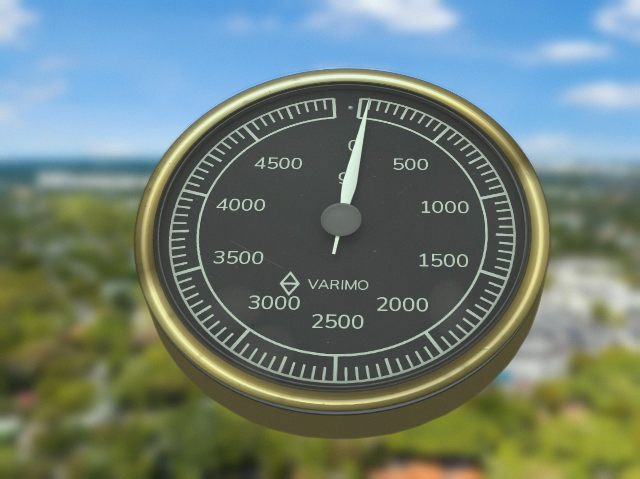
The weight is 50 g
